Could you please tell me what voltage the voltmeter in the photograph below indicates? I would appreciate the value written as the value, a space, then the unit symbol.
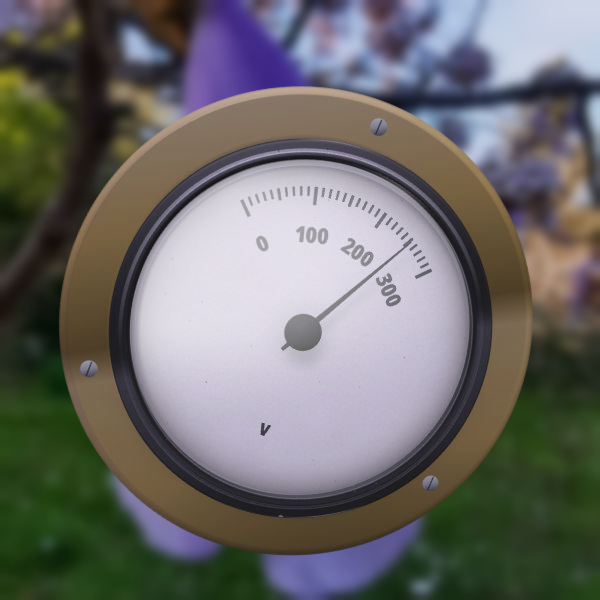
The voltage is 250 V
